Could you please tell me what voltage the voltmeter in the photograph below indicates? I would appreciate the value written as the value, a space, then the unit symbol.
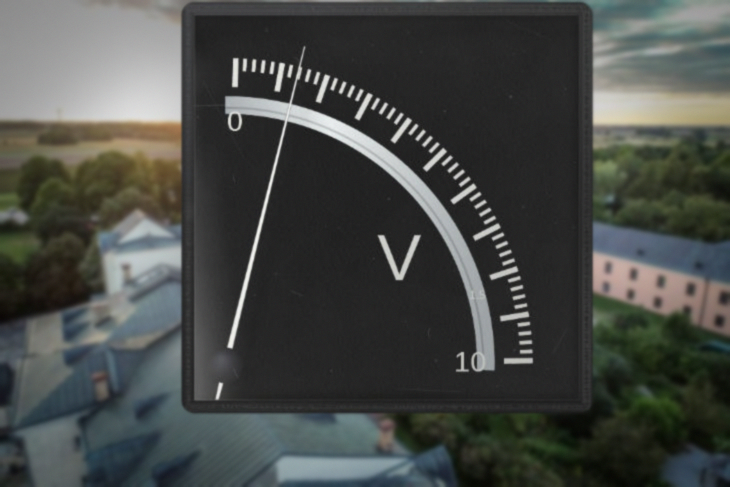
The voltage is 1.4 V
